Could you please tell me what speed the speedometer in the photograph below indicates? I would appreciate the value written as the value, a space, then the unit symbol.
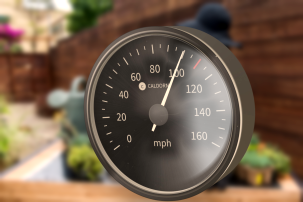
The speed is 100 mph
